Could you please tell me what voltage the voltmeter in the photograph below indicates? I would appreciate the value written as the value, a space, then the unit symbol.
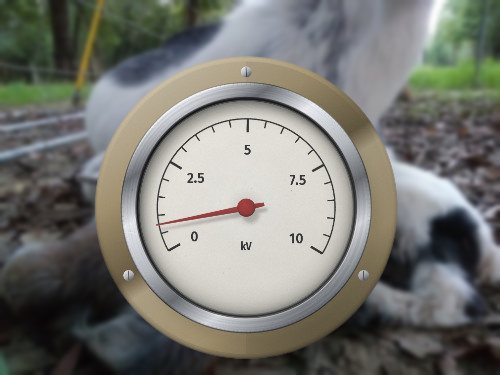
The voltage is 0.75 kV
